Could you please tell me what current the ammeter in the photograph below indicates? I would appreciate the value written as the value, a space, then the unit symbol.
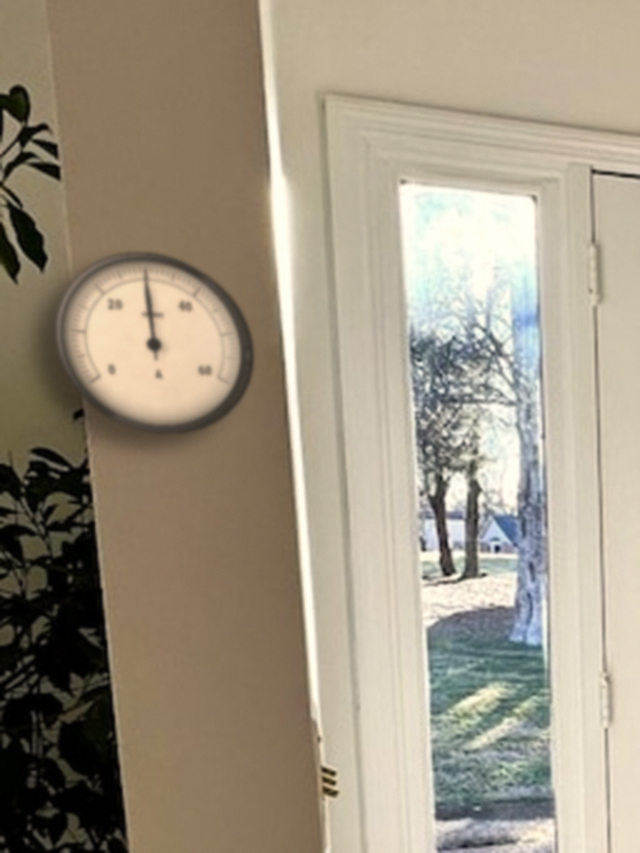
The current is 30 A
